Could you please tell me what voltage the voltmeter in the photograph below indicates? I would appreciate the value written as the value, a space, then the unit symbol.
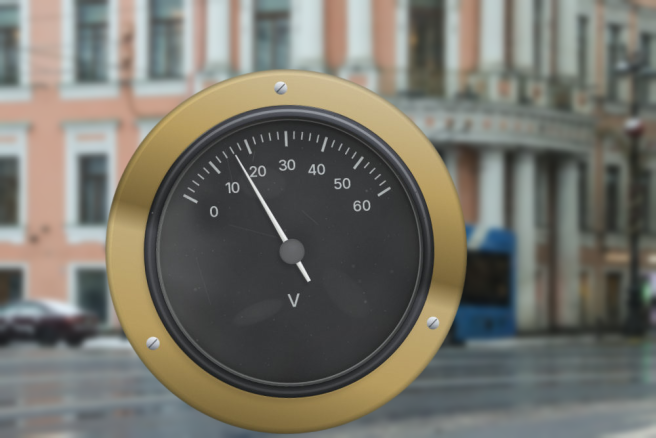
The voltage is 16 V
